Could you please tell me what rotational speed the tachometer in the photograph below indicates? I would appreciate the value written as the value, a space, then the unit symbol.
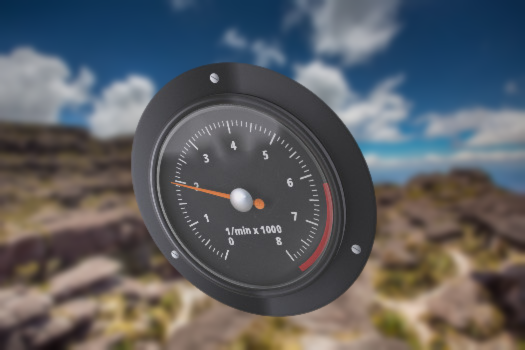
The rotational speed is 2000 rpm
